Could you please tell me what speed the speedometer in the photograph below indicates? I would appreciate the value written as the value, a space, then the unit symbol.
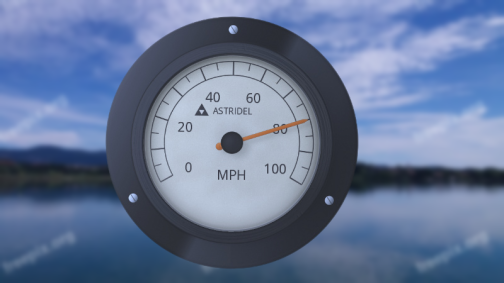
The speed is 80 mph
